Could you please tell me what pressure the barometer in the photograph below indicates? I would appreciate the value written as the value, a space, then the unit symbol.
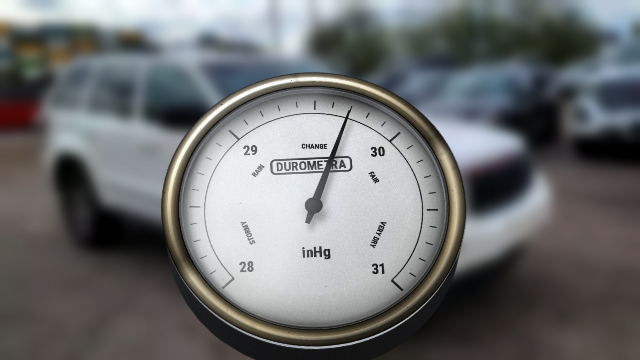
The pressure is 29.7 inHg
